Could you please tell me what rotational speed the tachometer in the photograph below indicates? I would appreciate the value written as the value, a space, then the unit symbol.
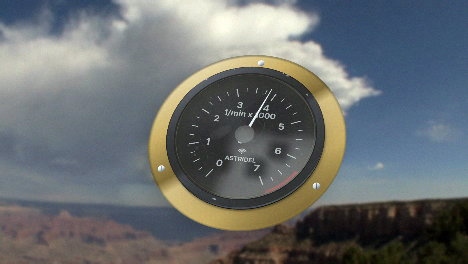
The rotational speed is 3875 rpm
